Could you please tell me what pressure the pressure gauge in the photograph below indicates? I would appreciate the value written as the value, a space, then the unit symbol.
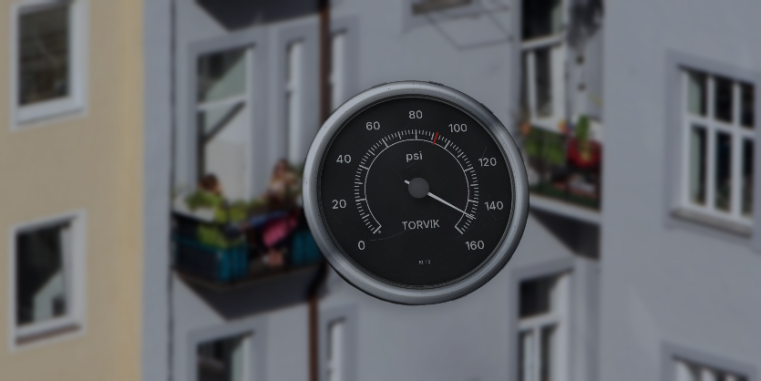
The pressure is 150 psi
